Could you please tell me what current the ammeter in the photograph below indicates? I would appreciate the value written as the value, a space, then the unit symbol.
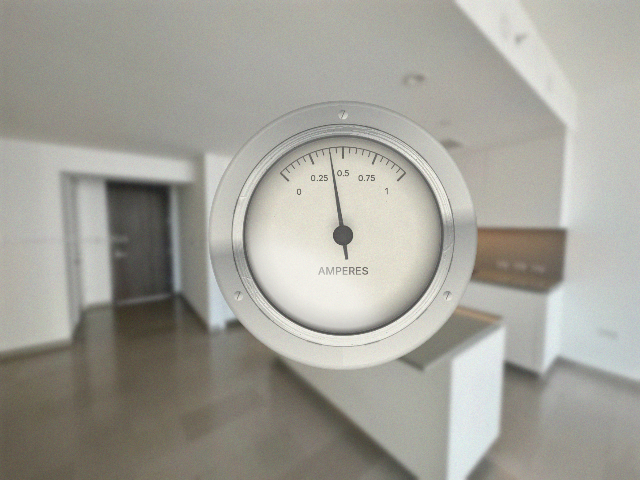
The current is 0.4 A
